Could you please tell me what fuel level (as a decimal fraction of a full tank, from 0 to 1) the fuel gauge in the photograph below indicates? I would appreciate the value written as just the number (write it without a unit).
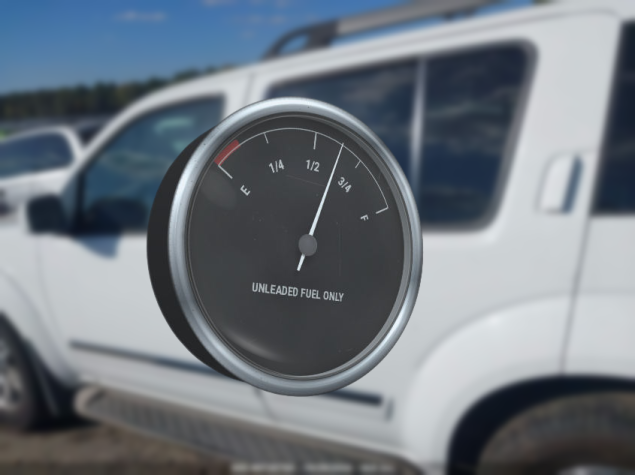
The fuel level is 0.625
